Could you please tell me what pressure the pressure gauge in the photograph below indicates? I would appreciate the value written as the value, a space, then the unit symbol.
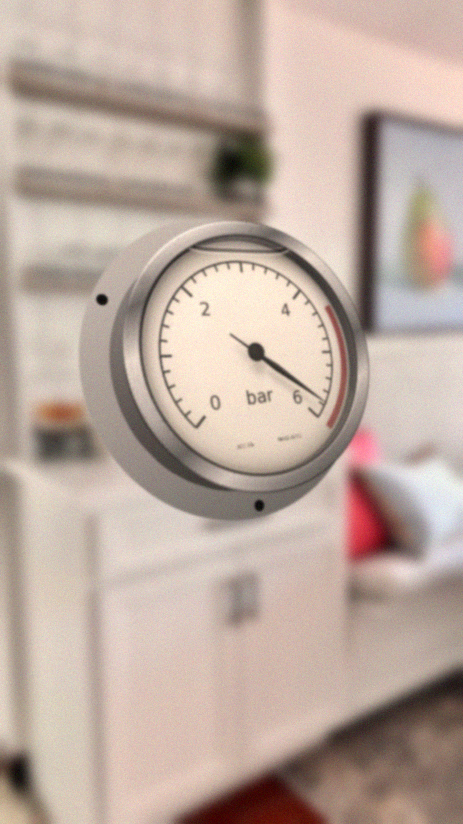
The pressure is 5.8 bar
